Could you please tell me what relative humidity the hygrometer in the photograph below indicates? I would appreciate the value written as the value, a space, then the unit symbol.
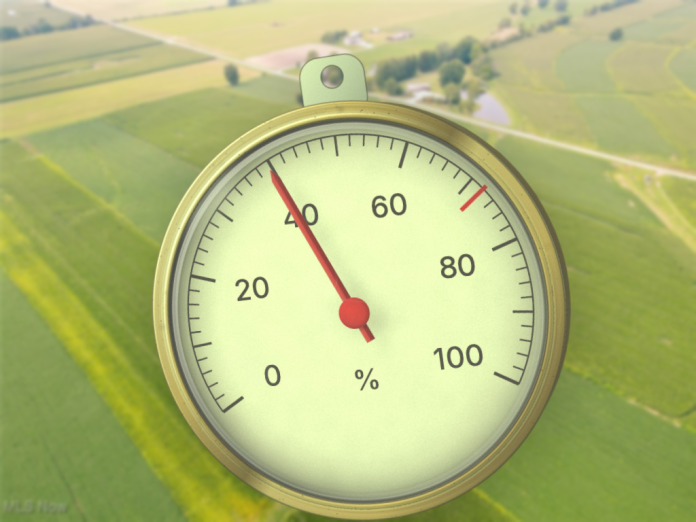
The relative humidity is 40 %
